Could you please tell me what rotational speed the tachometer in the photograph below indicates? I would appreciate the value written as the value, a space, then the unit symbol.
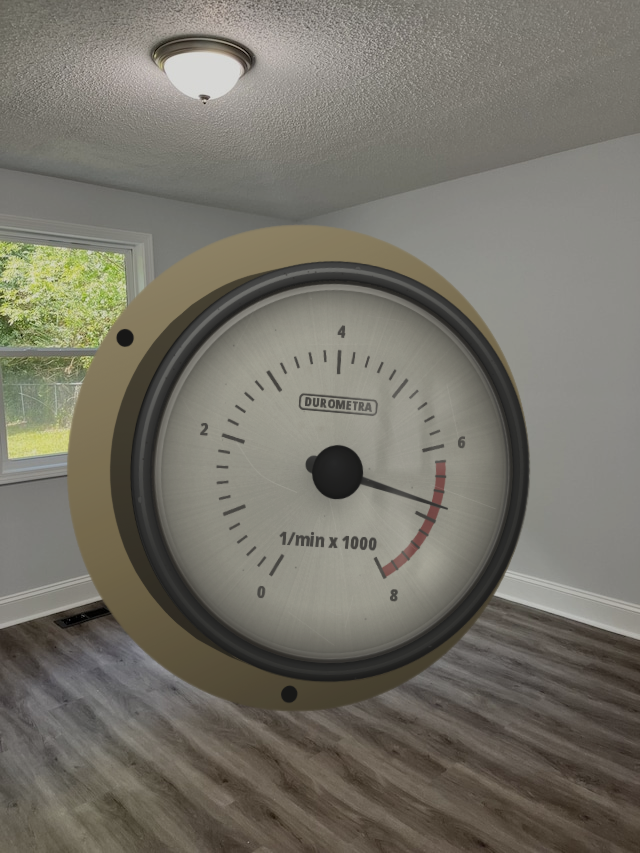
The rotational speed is 6800 rpm
